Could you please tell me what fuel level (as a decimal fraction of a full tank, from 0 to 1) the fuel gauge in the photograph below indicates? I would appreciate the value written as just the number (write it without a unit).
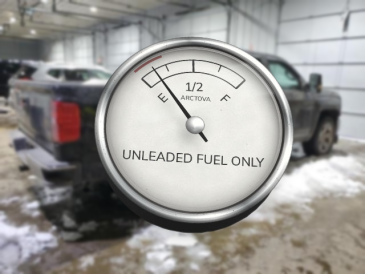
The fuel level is 0.125
